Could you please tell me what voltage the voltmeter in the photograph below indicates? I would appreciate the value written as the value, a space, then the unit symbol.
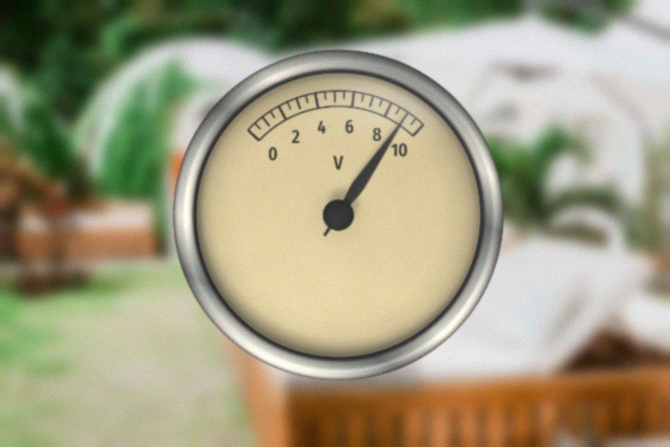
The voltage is 9 V
